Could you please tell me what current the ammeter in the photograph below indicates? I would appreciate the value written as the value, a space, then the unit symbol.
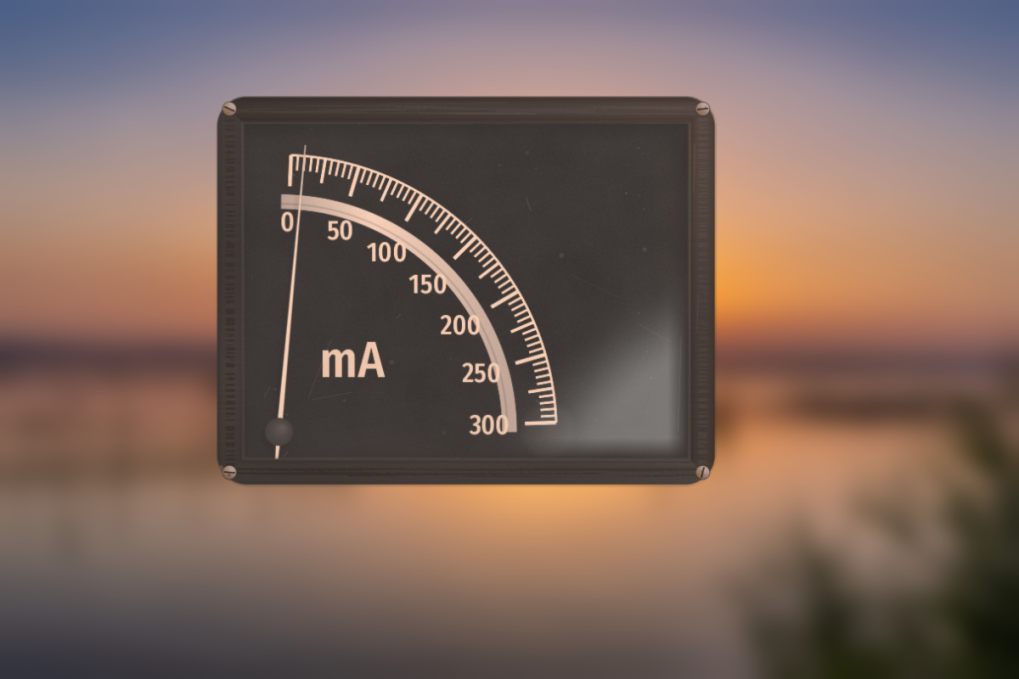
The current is 10 mA
